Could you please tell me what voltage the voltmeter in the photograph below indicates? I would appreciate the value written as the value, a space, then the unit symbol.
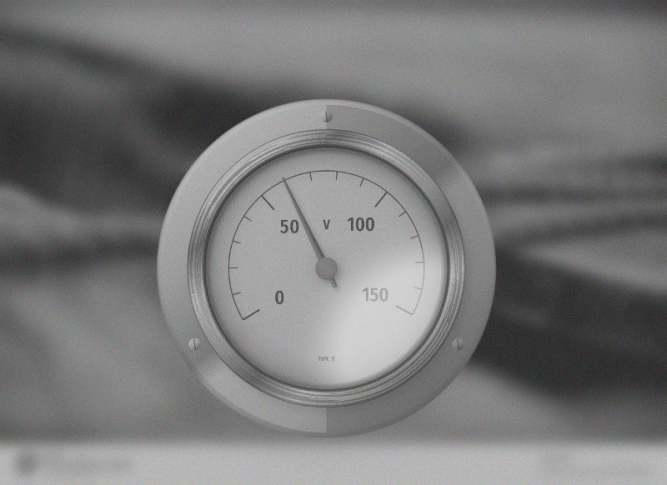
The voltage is 60 V
